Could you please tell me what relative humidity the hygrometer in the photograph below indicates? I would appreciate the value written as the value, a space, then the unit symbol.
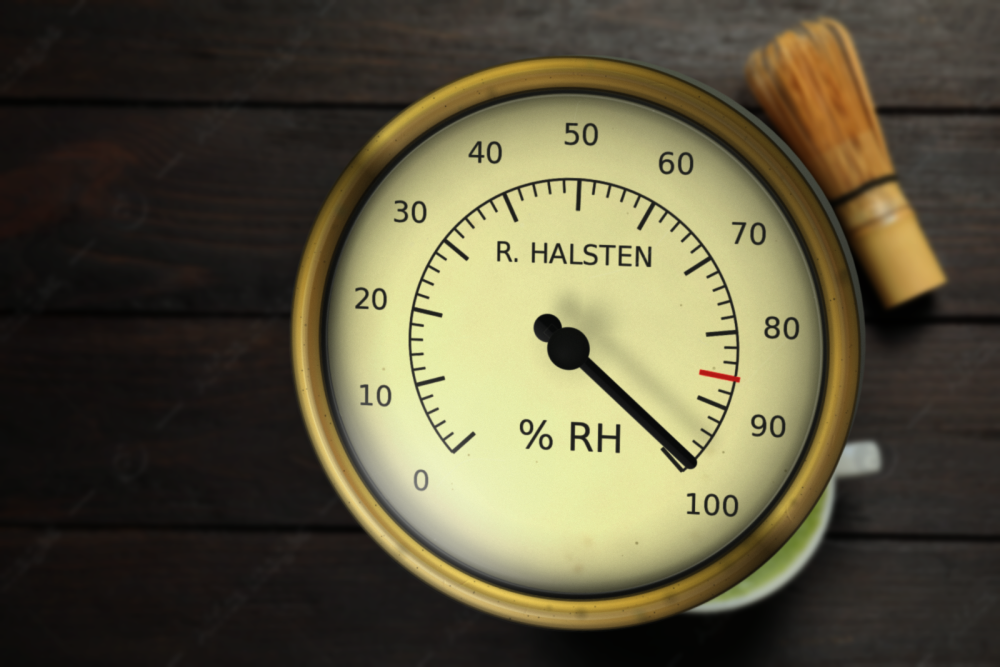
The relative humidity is 98 %
